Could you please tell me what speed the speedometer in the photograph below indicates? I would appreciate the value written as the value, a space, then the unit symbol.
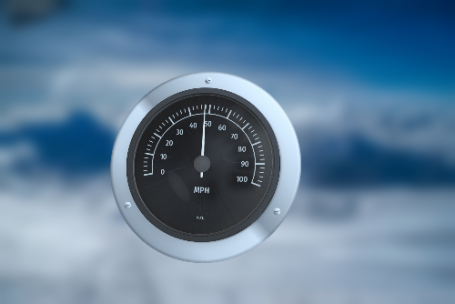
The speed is 48 mph
